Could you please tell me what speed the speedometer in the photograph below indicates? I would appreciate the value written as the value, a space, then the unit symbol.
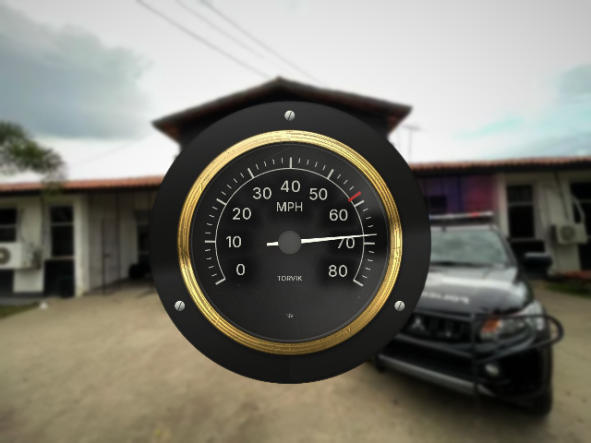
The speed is 68 mph
